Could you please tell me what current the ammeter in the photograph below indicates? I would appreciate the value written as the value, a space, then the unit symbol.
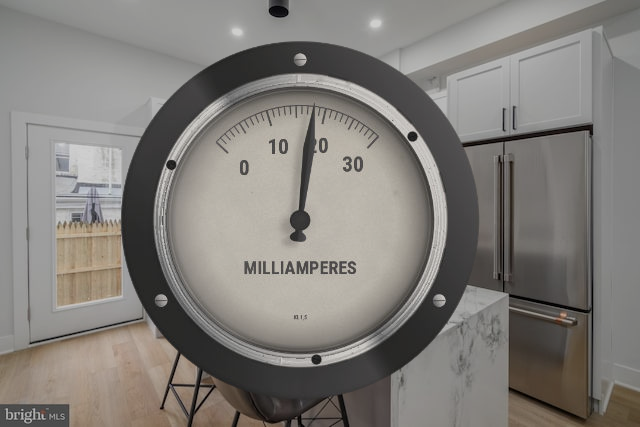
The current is 18 mA
